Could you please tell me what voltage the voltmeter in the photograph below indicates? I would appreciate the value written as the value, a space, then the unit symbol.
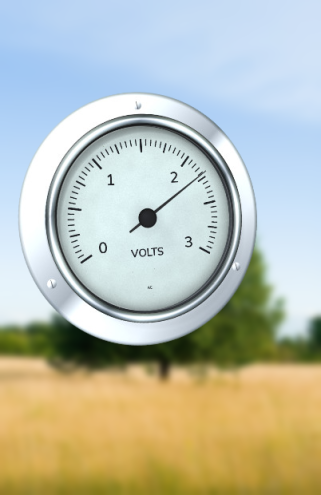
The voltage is 2.2 V
